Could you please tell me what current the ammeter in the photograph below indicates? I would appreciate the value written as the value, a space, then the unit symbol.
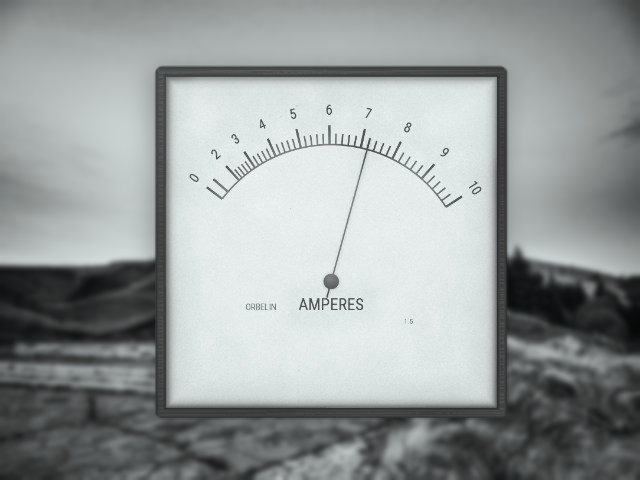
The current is 7.2 A
